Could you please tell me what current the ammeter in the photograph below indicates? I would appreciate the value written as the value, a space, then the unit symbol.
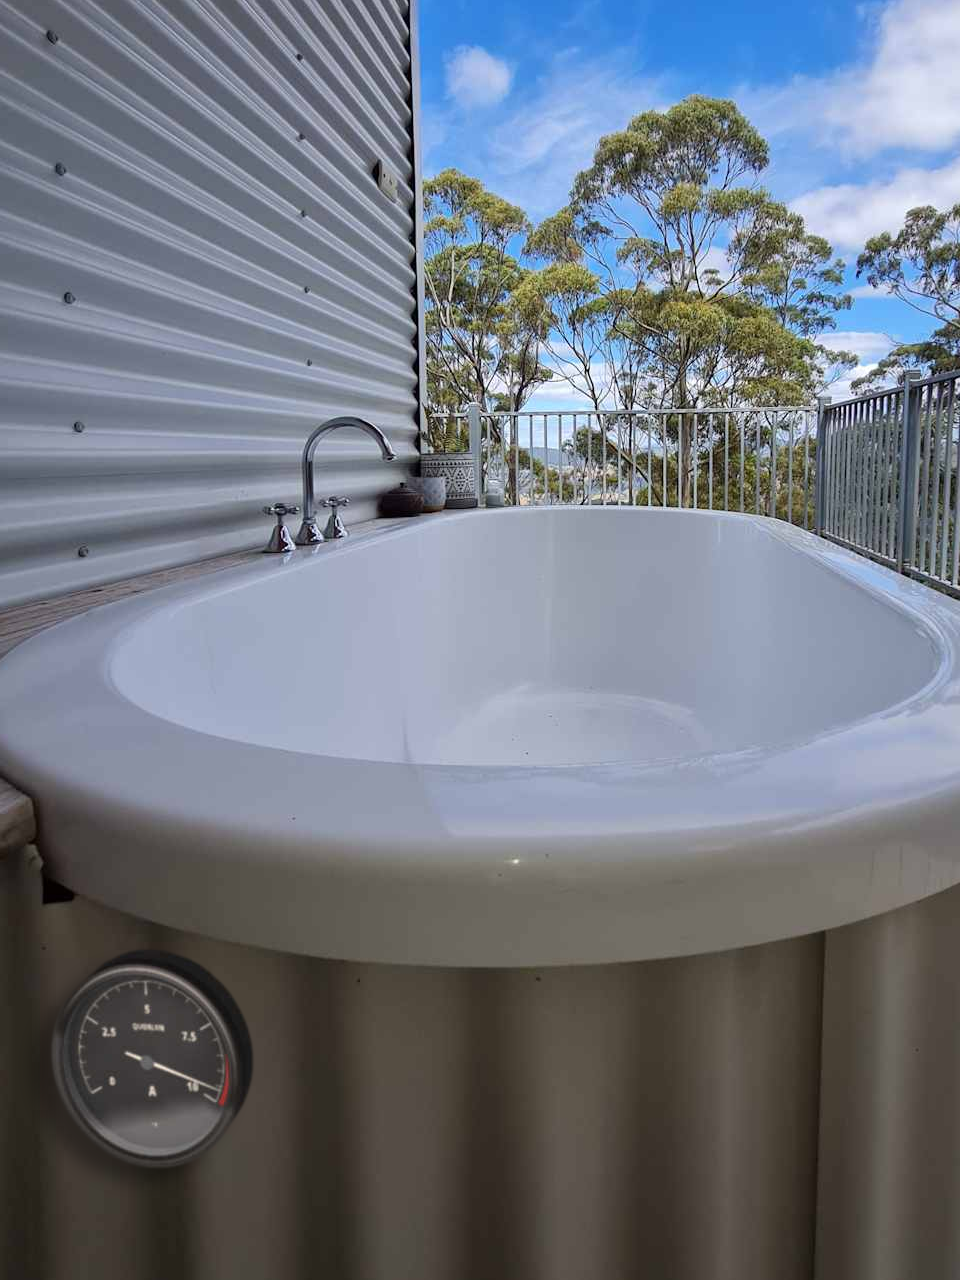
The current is 9.5 A
